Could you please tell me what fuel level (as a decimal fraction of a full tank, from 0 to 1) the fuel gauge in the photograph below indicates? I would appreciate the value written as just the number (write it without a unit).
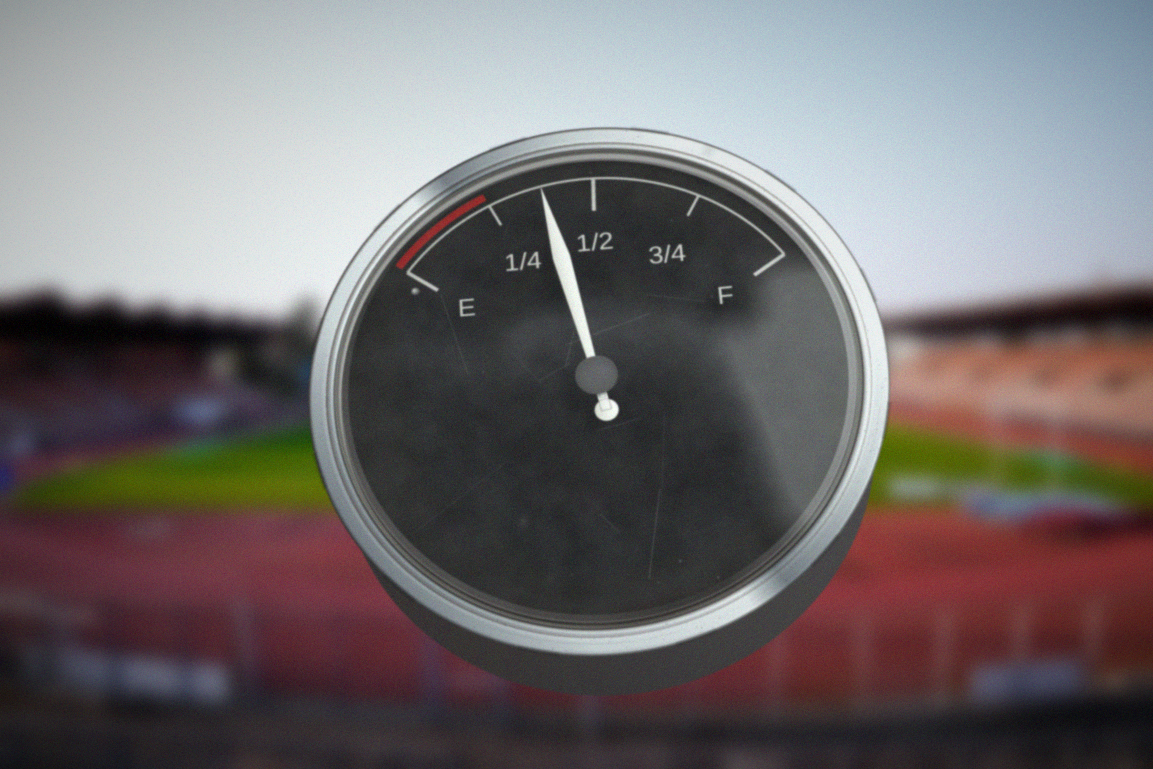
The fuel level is 0.375
